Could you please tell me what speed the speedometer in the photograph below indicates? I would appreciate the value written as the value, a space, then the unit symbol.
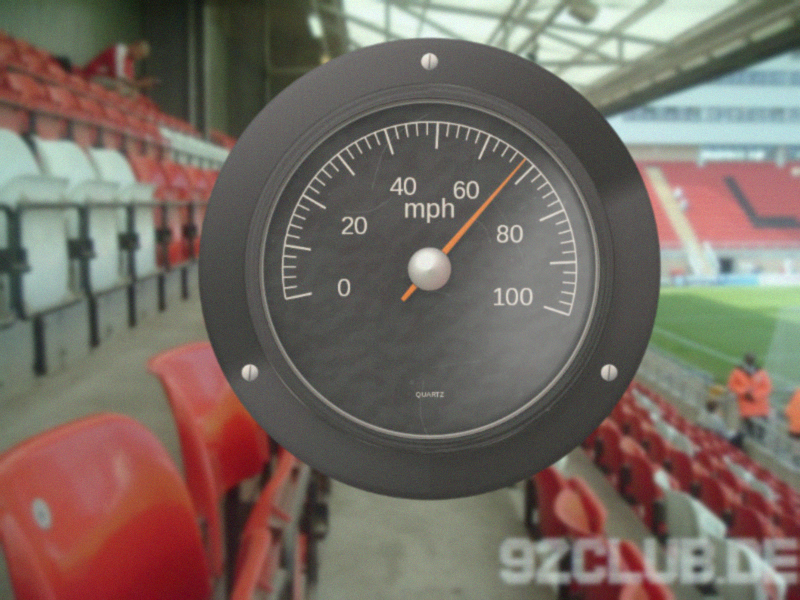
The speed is 68 mph
